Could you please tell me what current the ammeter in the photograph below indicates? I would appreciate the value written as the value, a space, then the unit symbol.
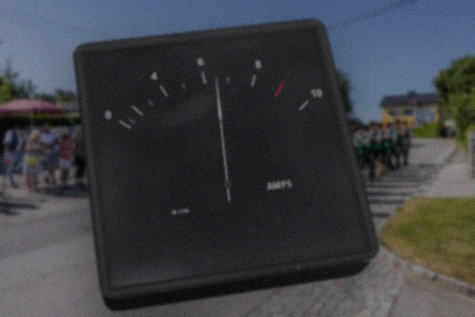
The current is 6.5 A
